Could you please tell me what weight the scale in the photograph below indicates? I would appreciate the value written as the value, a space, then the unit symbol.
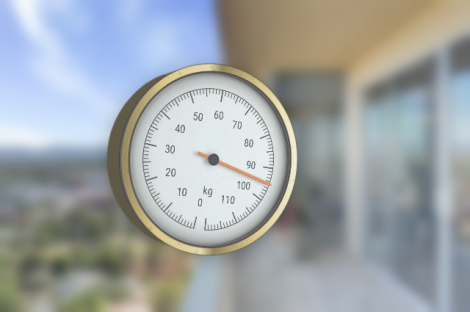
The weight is 95 kg
